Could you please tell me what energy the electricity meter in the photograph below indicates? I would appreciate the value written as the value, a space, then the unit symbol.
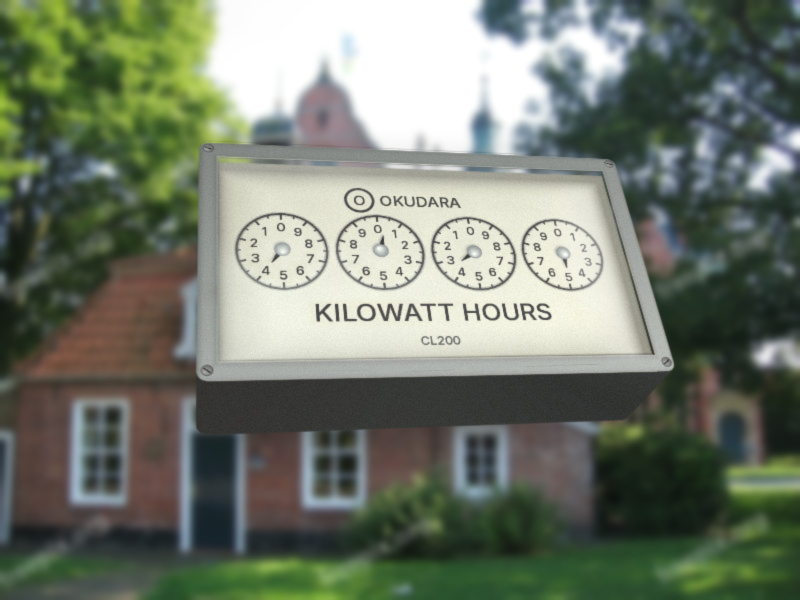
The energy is 4035 kWh
